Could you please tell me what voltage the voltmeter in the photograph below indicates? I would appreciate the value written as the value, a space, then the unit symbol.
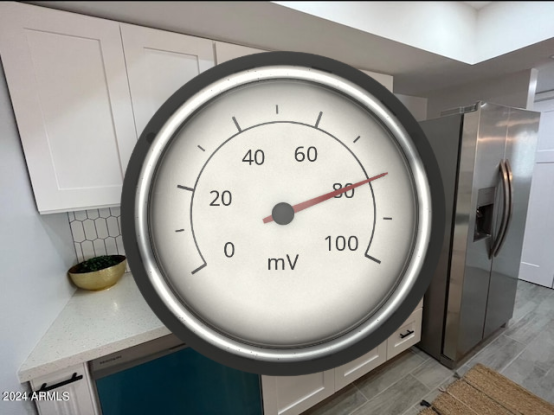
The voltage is 80 mV
